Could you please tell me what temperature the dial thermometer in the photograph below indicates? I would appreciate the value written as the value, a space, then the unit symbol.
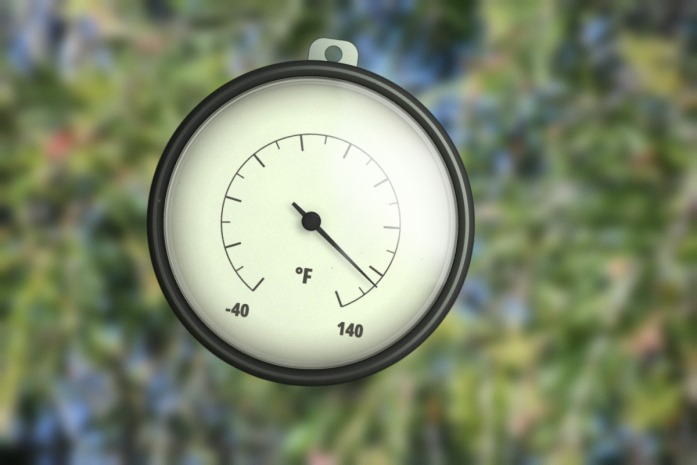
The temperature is 125 °F
